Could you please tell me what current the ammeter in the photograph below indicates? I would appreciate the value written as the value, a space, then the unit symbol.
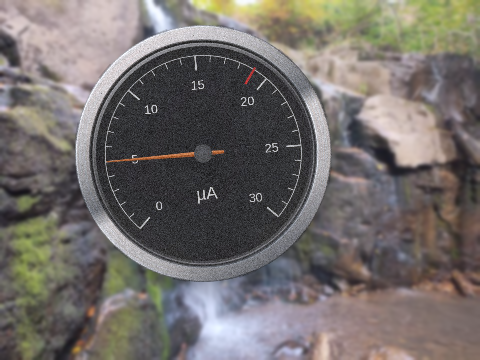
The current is 5 µA
